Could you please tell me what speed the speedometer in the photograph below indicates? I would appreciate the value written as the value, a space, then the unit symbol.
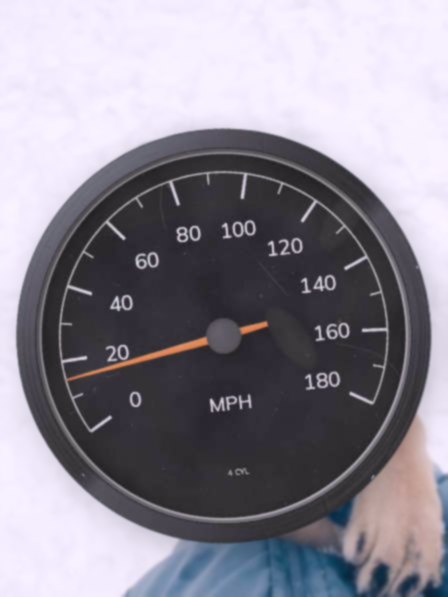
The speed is 15 mph
